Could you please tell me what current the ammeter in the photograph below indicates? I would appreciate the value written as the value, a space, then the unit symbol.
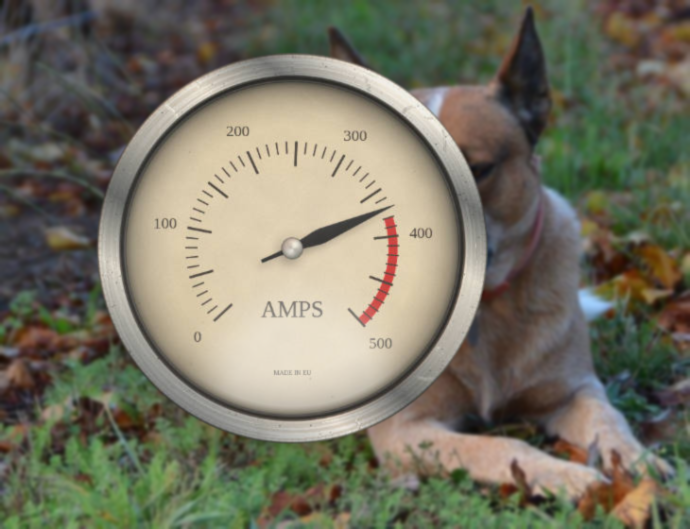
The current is 370 A
